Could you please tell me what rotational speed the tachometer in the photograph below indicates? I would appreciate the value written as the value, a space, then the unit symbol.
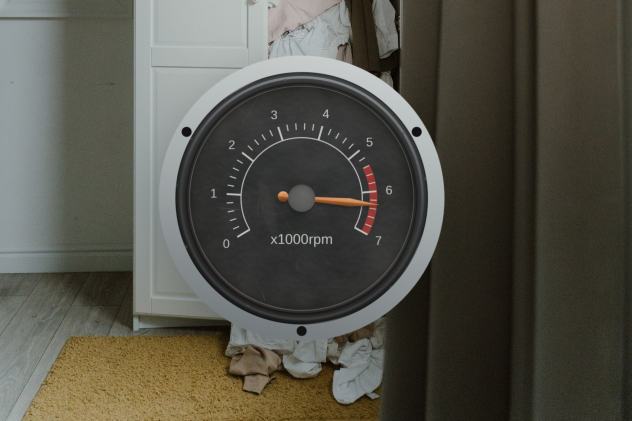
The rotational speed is 6300 rpm
